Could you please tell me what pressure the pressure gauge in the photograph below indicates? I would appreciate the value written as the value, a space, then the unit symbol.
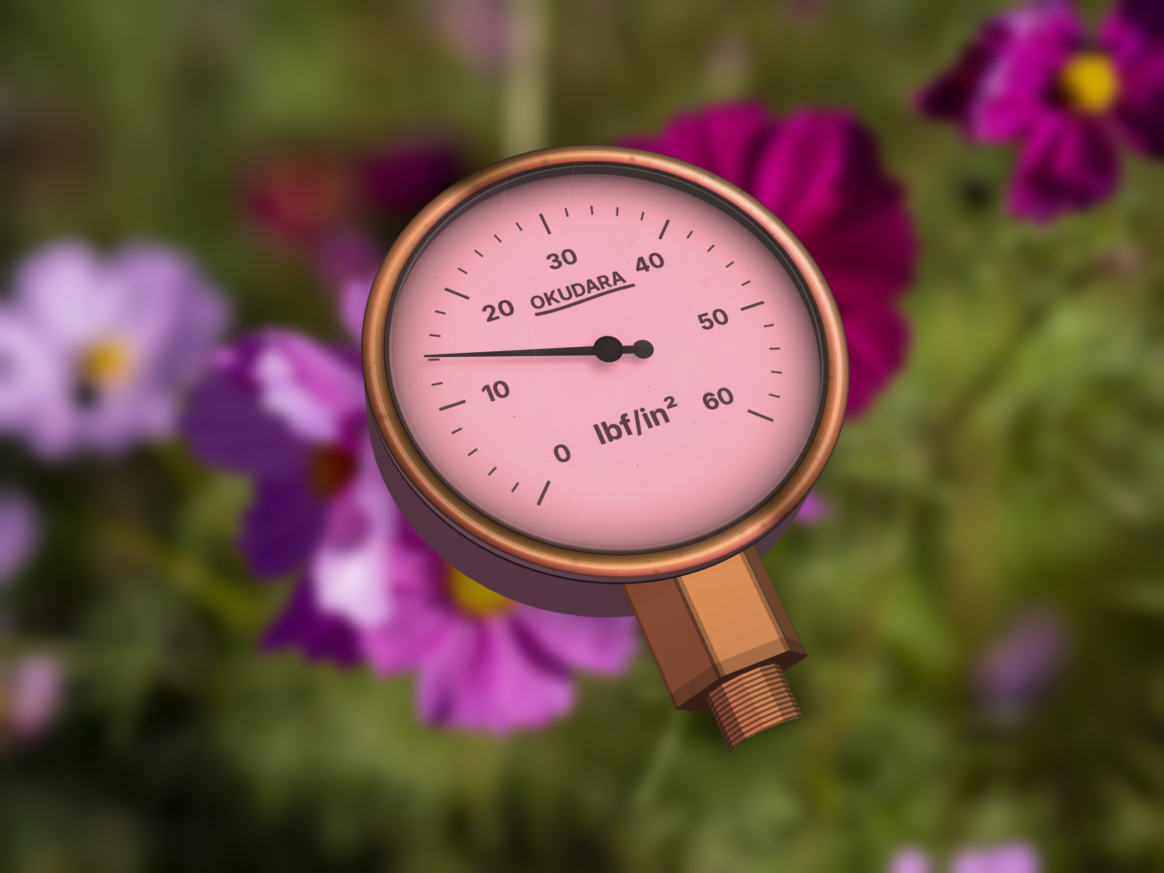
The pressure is 14 psi
